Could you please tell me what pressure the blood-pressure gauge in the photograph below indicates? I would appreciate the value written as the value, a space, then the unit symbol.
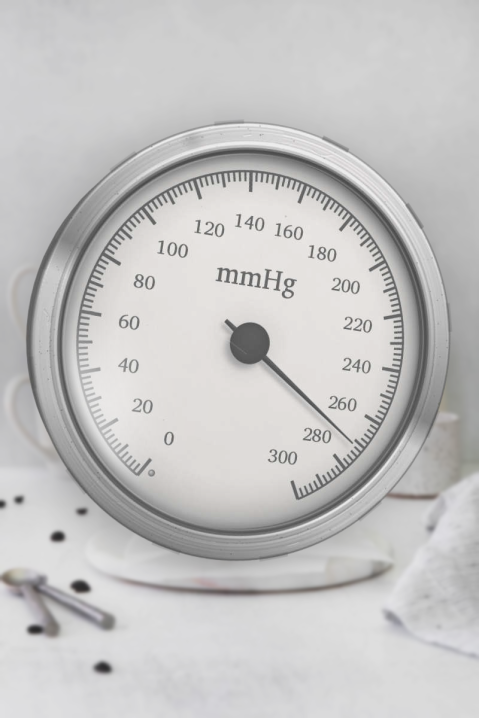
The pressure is 272 mmHg
